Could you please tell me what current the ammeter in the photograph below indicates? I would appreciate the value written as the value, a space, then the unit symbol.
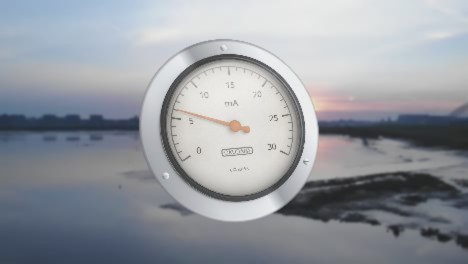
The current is 6 mA
